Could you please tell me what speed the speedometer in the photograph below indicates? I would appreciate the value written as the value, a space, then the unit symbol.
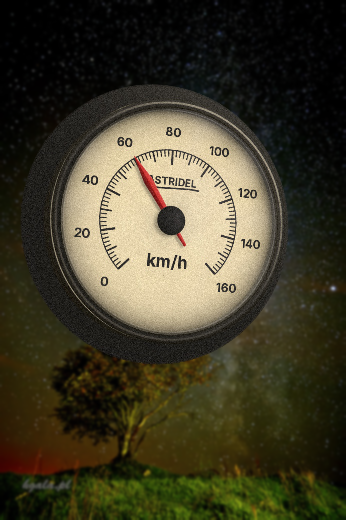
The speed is 60 km/h
